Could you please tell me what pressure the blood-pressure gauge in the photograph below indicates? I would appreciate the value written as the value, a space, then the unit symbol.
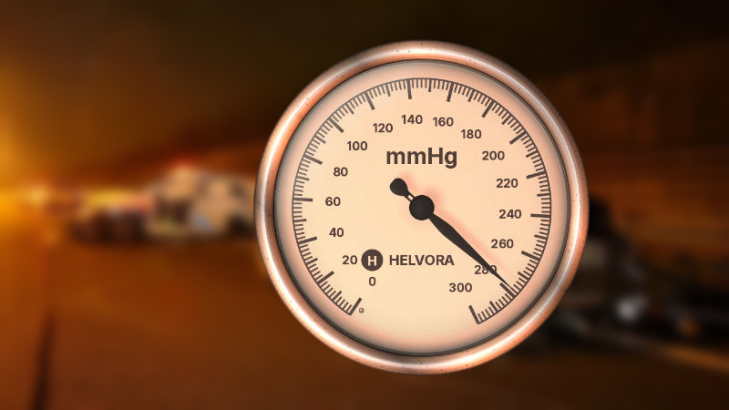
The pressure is 278 mmHg
